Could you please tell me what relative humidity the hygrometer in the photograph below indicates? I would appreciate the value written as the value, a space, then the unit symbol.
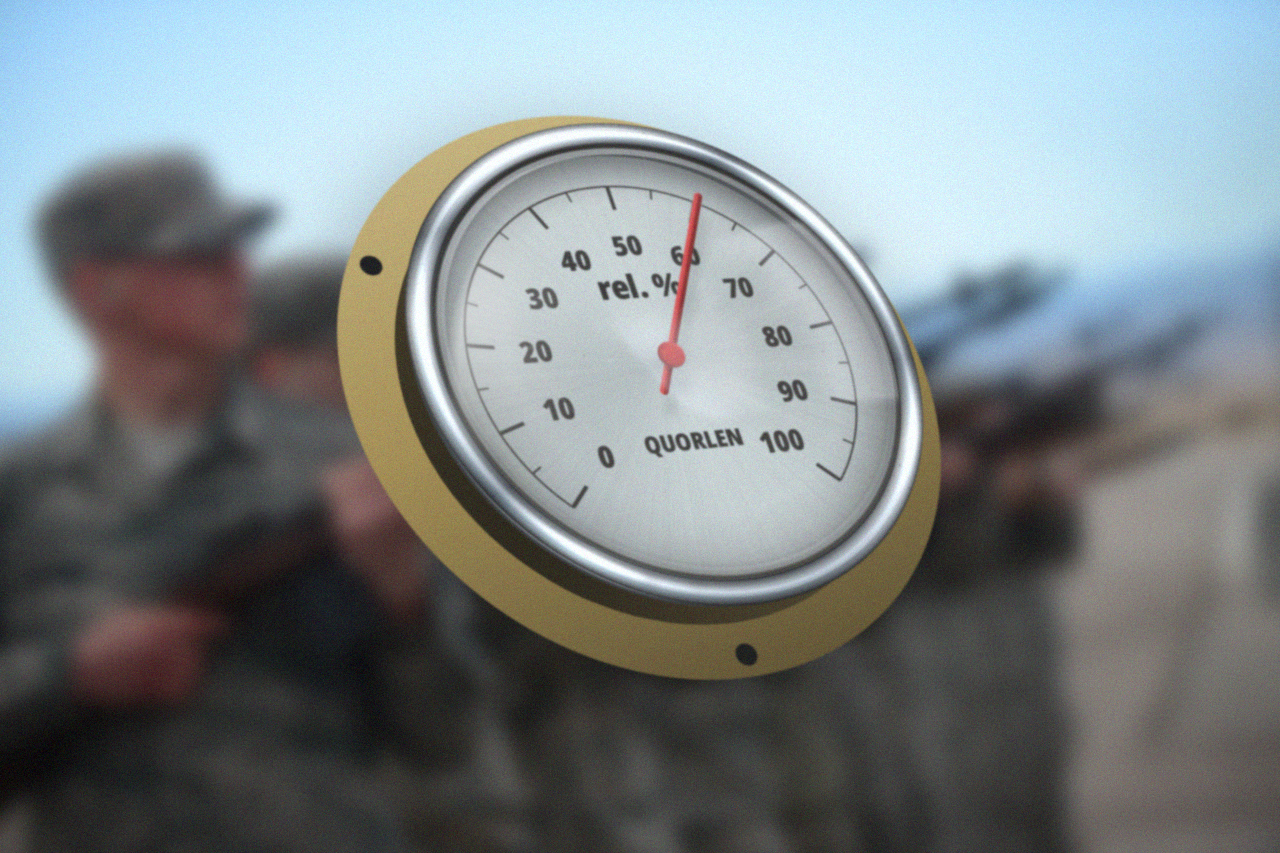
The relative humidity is 60 %
